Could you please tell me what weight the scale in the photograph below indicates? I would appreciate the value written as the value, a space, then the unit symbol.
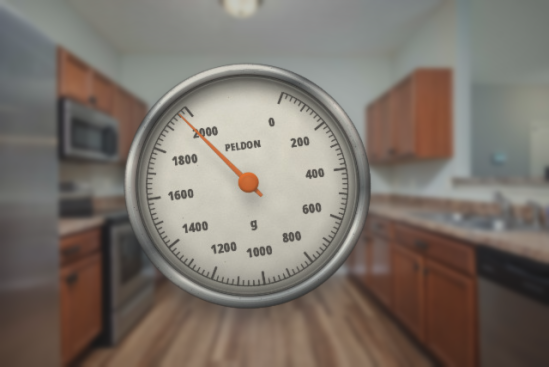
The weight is 1960 g
